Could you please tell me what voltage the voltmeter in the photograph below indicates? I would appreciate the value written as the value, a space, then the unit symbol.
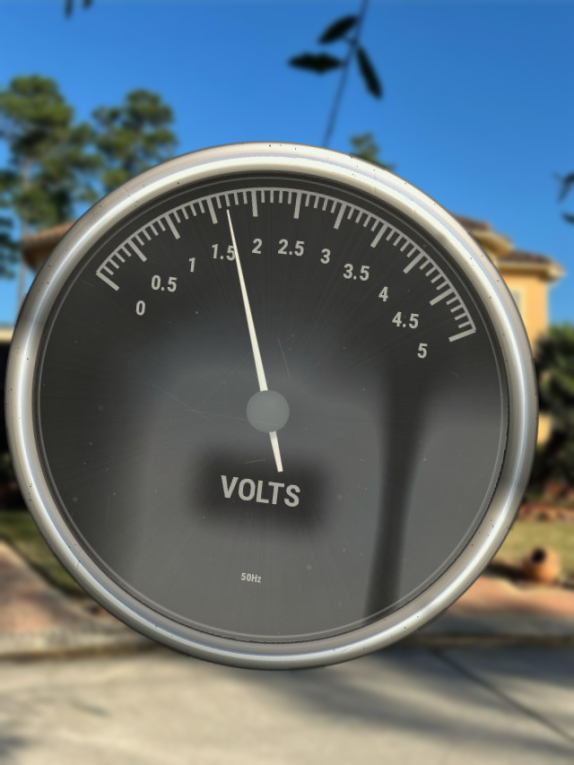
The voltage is 1.7 V
